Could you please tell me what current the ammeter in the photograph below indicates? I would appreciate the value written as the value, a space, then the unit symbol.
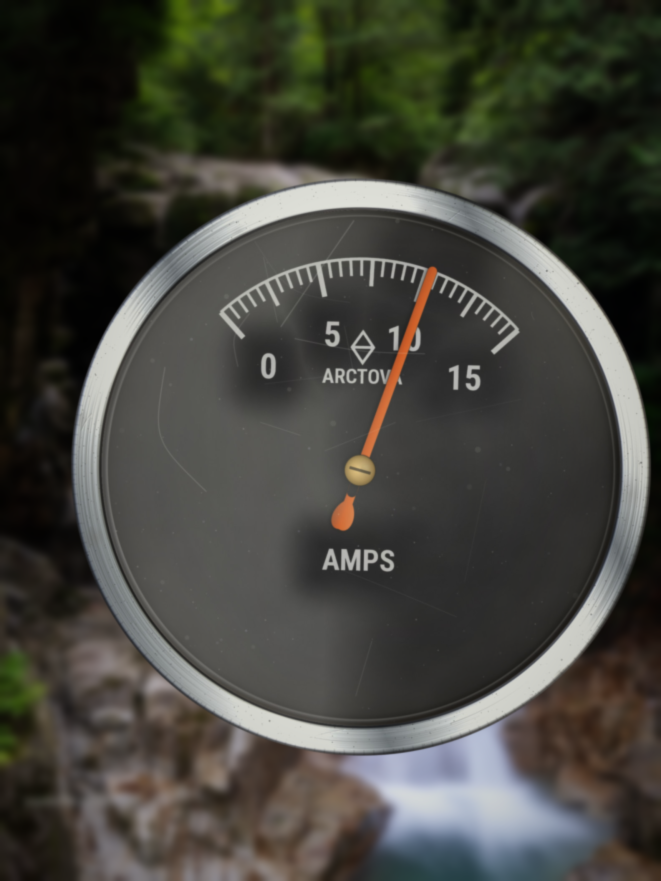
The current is 10.25 A
